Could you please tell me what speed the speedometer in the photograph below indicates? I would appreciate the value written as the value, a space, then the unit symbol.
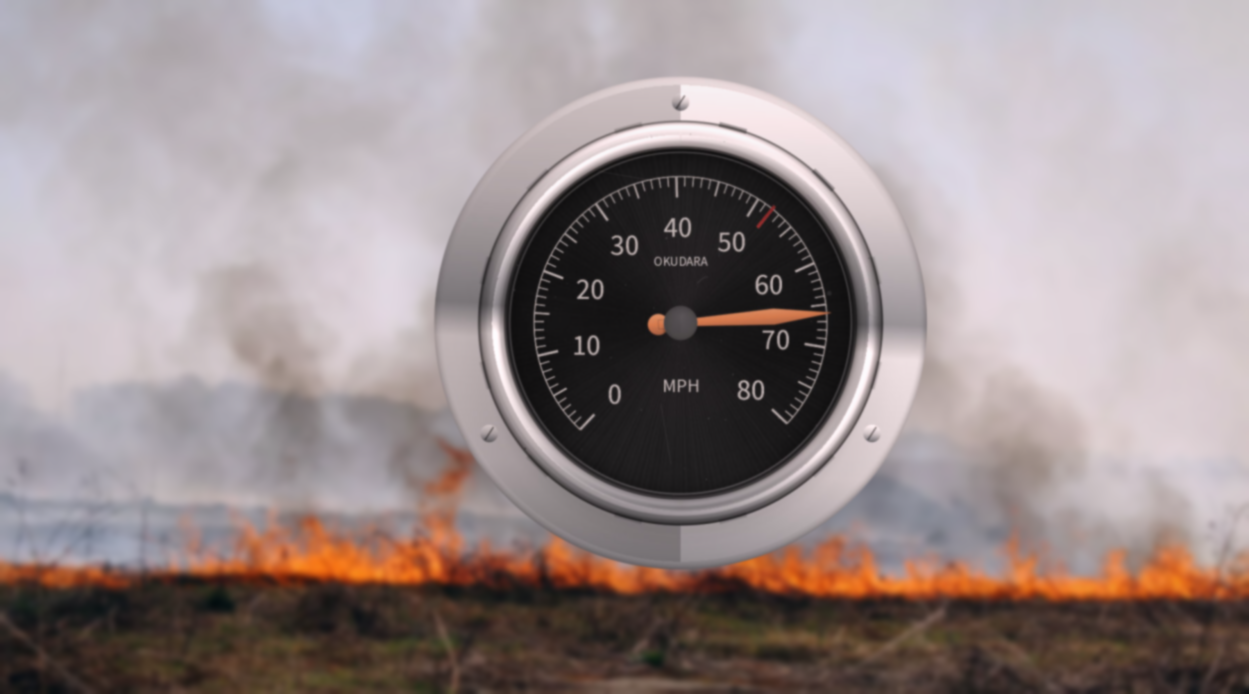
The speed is 66 mph
